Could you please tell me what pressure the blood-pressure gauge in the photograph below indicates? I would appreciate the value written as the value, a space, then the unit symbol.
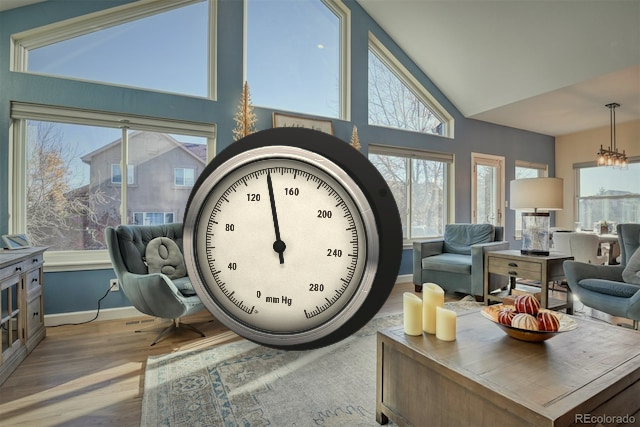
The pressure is 140 mmHg
